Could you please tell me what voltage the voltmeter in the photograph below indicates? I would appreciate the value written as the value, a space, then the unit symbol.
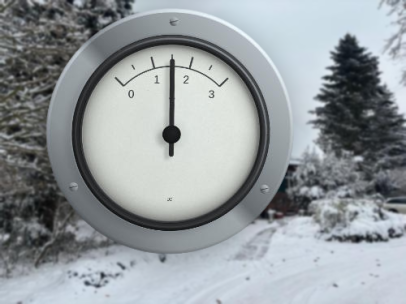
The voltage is 1.5 V
